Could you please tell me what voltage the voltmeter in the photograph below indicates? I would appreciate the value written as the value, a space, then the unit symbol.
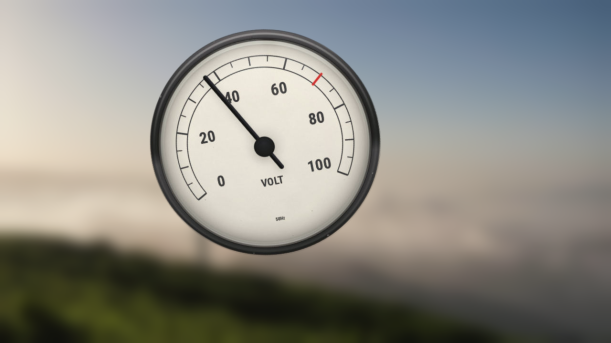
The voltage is 37.5 V
